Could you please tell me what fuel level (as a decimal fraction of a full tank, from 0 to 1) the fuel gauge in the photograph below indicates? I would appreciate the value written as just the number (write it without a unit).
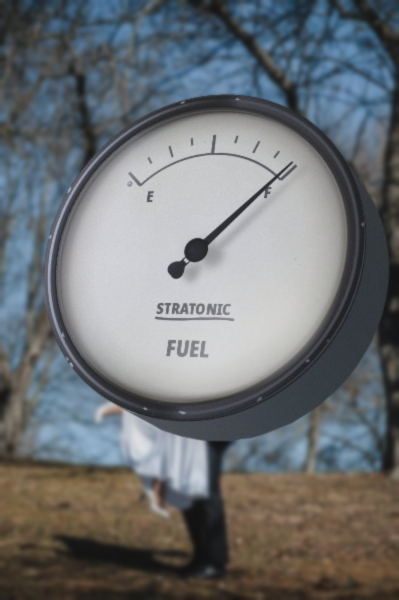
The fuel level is 1
